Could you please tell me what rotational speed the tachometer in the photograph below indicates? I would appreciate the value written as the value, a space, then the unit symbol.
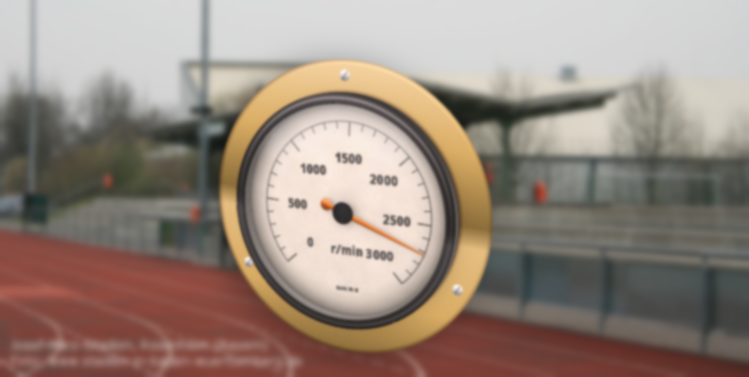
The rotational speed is 2700 rpm
